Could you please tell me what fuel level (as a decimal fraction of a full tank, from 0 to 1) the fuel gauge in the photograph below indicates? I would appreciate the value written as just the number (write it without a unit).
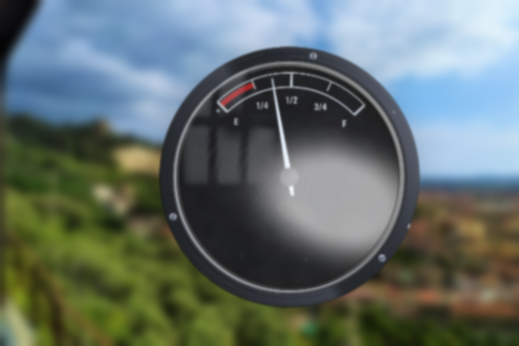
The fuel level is 0.375
